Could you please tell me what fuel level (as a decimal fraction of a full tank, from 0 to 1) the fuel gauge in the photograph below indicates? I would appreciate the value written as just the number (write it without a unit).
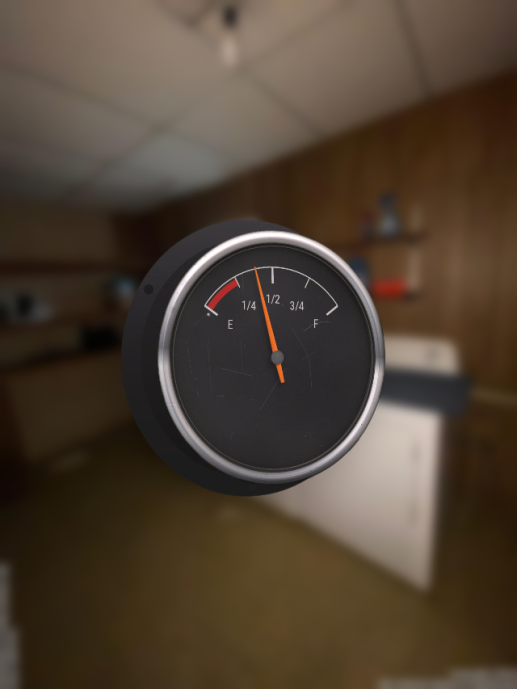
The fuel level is 0.375
